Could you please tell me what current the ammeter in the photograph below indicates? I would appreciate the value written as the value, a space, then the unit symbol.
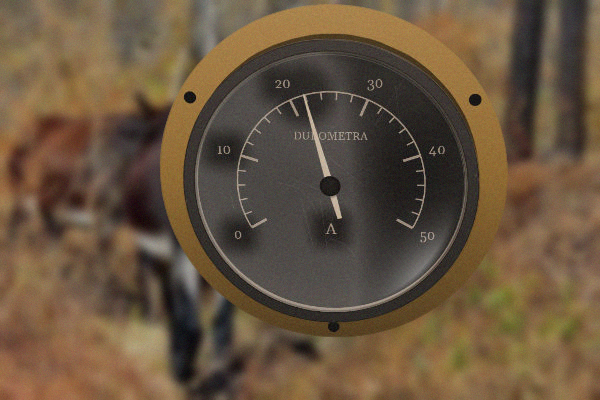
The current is 22 A
